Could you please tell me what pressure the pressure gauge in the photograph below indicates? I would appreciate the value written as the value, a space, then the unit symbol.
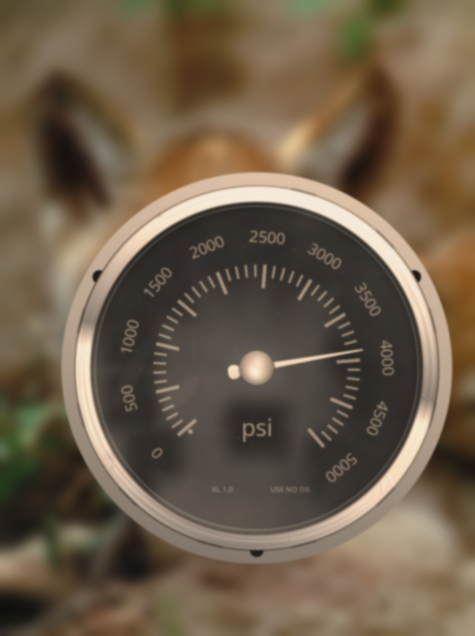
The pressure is 3900 psi
